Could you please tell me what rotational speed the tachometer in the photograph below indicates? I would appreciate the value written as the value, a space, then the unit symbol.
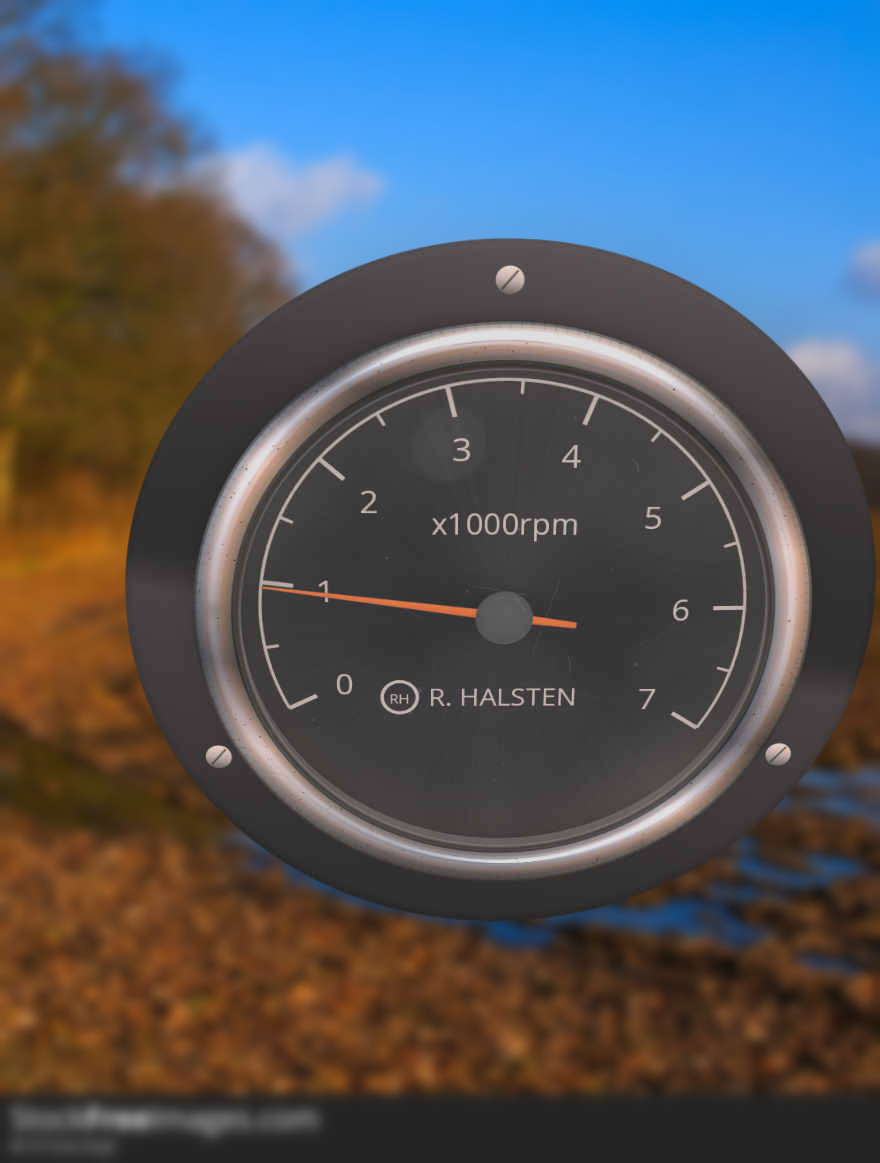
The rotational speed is 1000 rpm
